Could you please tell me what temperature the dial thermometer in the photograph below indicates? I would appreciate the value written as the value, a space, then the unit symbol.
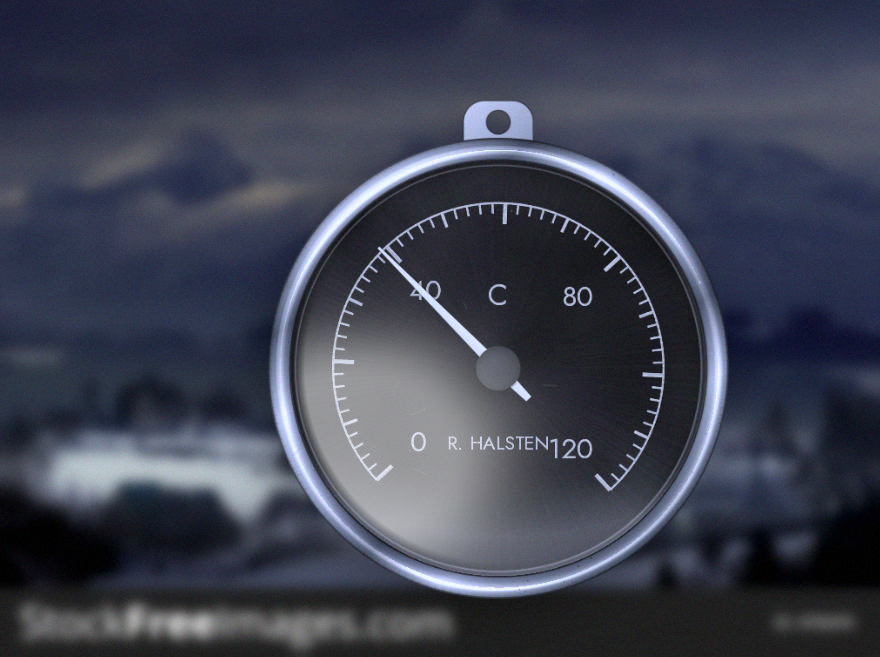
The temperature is 39 °C
